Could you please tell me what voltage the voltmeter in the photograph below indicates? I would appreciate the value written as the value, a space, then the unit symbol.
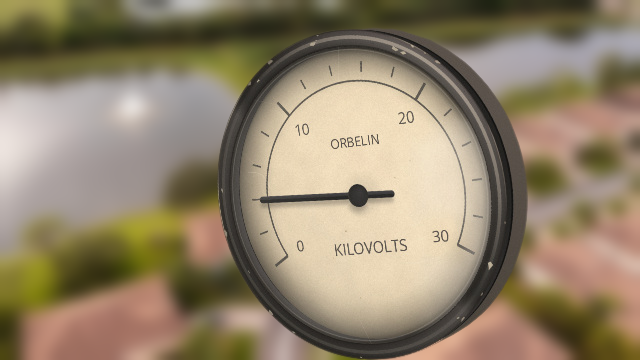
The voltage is 4 kV
